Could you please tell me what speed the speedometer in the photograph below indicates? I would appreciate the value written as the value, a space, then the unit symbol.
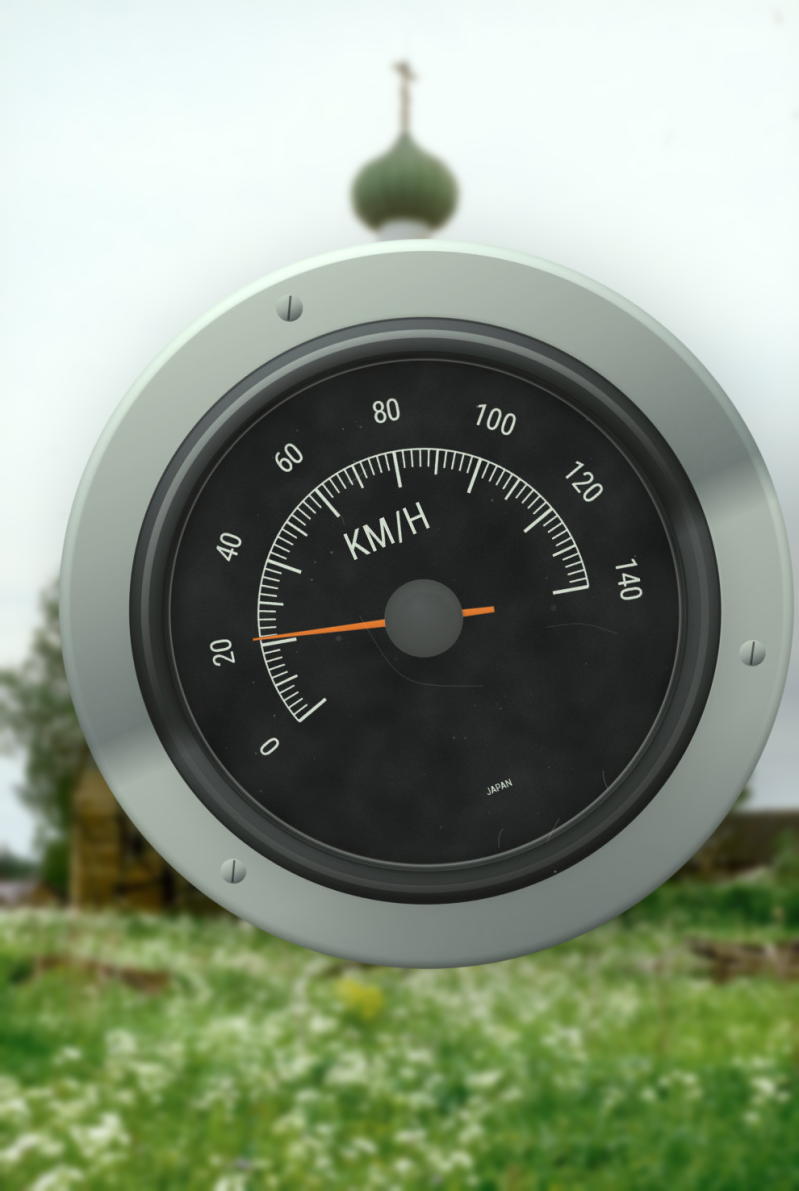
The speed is 22 km/h
